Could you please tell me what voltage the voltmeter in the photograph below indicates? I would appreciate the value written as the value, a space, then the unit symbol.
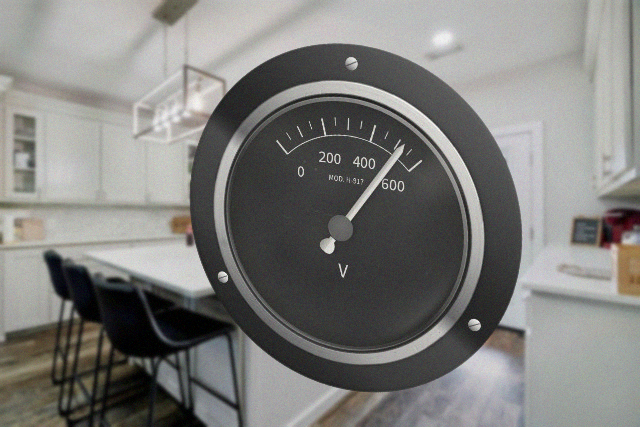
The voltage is 525 V
